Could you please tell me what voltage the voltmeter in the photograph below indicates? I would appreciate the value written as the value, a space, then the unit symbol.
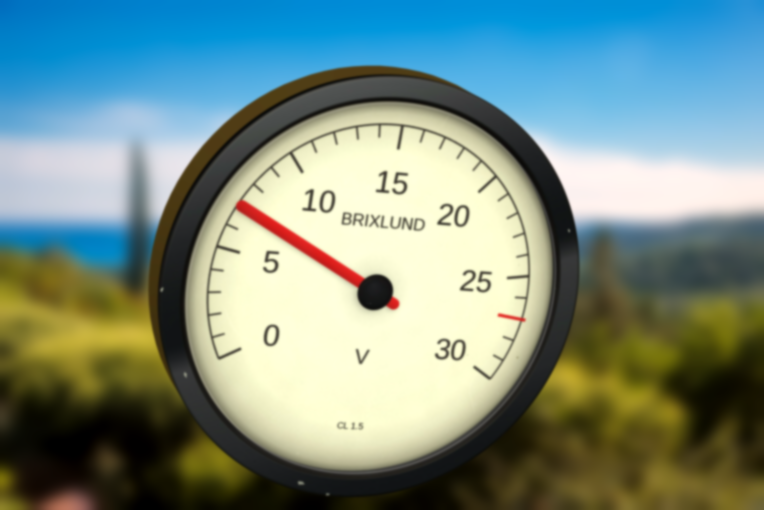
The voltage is 7 V
